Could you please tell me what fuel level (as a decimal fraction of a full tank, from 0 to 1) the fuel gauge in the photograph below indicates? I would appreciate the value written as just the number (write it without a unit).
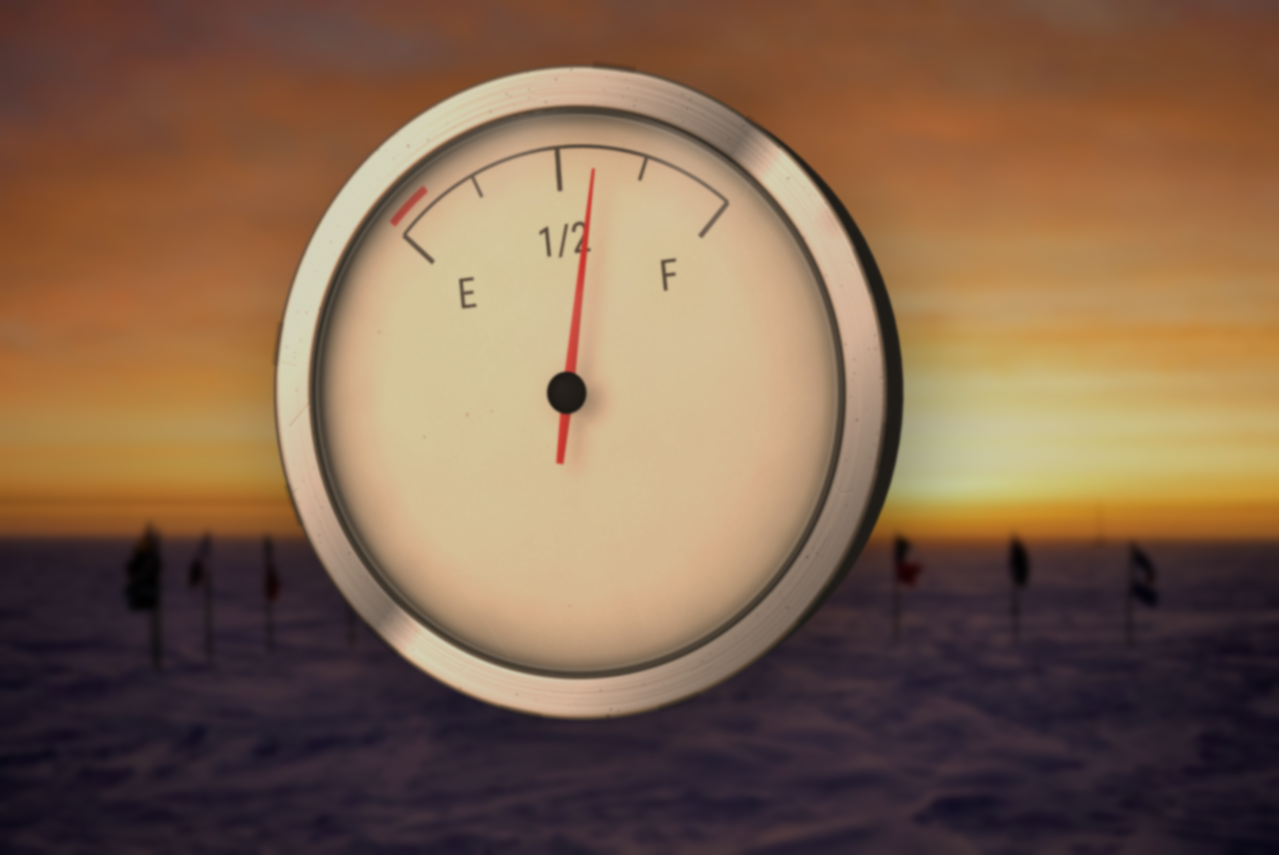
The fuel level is 0.625
